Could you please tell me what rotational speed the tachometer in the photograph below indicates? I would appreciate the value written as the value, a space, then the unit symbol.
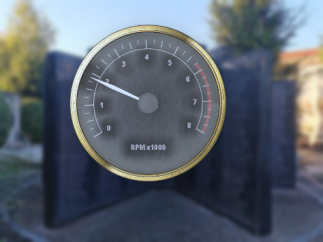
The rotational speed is 1875 rpm
